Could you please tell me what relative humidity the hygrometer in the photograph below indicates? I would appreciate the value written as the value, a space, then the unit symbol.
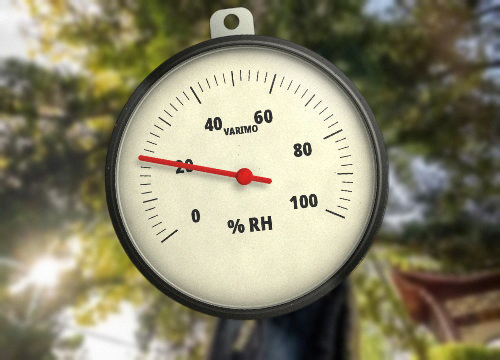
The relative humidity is 20 %
